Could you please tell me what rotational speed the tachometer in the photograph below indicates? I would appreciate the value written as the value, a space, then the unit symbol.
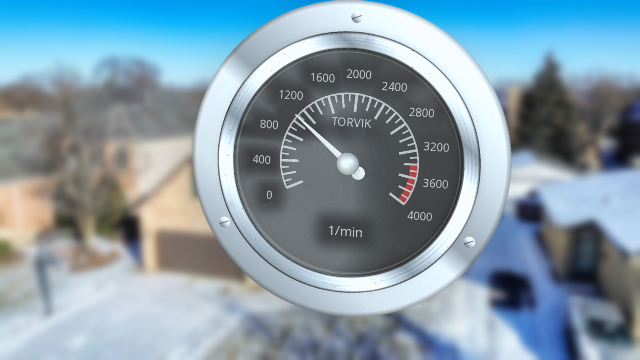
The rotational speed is 1100 rpm
